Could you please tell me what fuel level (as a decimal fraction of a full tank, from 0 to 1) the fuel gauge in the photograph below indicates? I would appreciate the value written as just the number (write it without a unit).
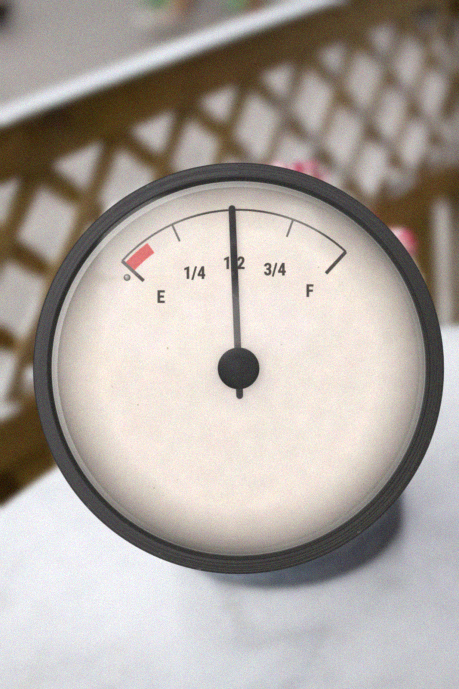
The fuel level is 0.5
